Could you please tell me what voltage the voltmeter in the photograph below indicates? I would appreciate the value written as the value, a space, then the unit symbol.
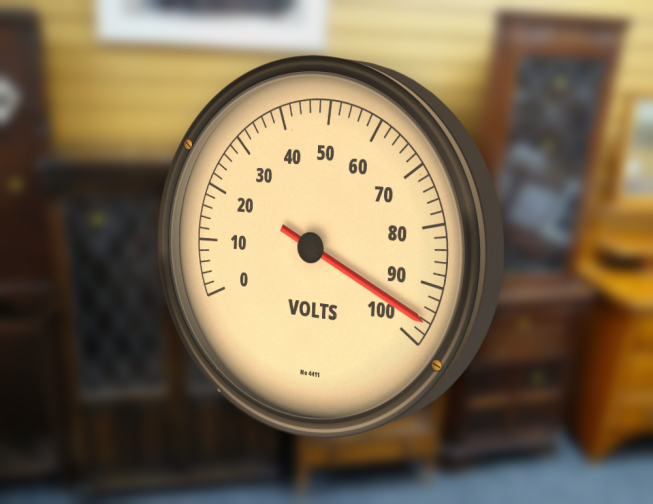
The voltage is 96 V
